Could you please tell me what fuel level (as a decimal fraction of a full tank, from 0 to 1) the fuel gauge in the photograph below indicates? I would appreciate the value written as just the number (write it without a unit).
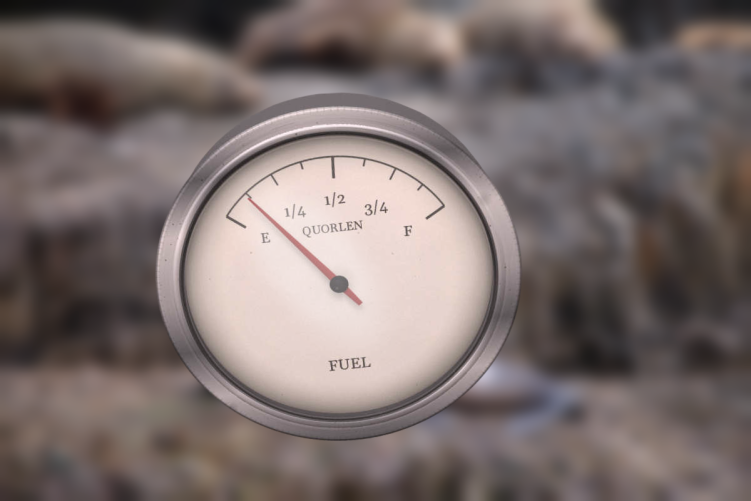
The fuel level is 0.125
